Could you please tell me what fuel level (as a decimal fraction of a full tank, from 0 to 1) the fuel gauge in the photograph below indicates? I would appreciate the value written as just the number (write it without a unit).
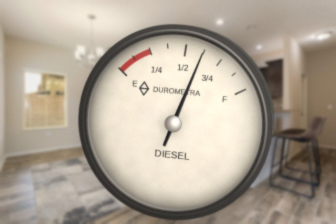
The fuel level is 0.625
